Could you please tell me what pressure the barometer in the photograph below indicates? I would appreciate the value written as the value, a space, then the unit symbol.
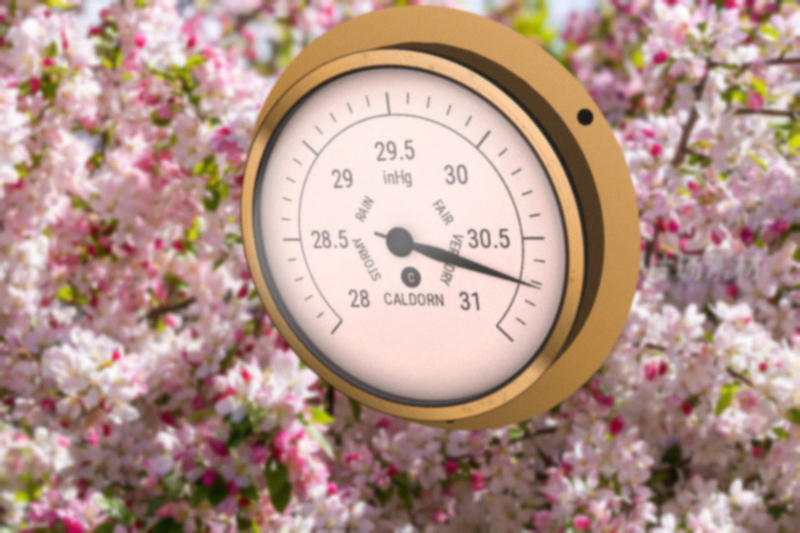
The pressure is 30.7 inHg
